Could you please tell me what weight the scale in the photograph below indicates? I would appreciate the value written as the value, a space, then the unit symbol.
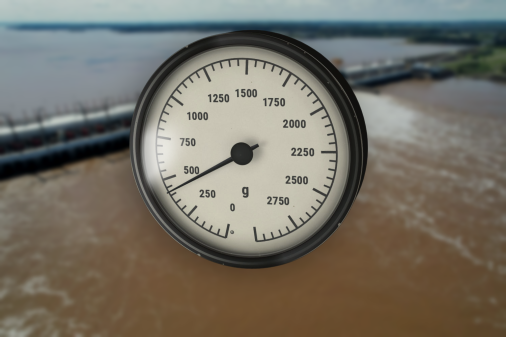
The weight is 425 g
